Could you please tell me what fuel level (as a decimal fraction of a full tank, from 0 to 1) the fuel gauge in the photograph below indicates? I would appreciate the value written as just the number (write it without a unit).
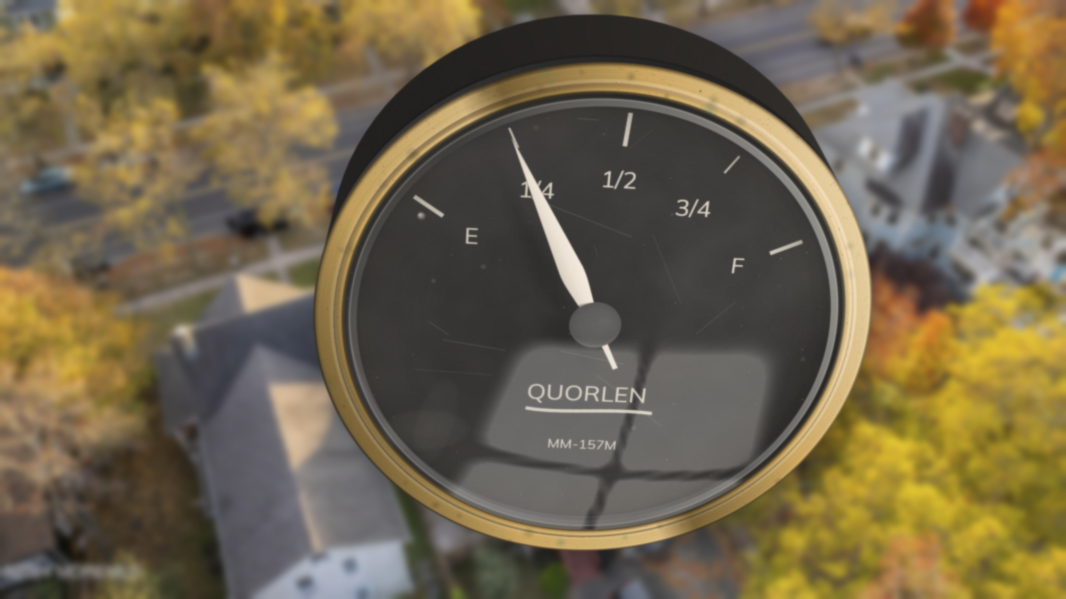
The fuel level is 0.25
